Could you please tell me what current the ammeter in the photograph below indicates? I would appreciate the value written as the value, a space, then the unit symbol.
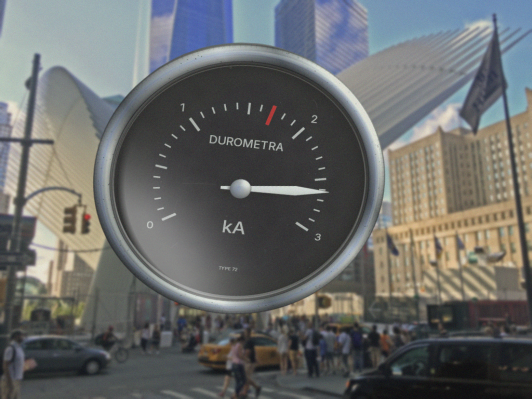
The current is 2.6 kA
